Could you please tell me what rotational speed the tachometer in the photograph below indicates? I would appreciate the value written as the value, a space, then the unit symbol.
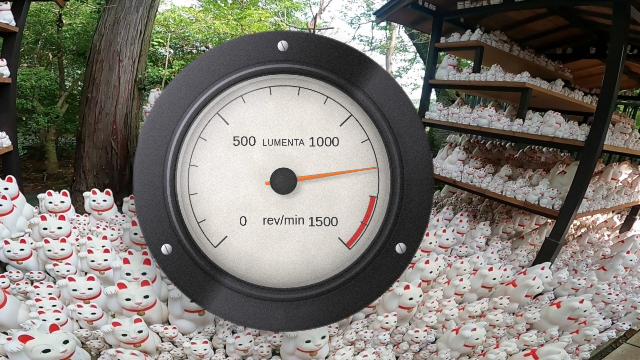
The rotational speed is 1200 rpm
